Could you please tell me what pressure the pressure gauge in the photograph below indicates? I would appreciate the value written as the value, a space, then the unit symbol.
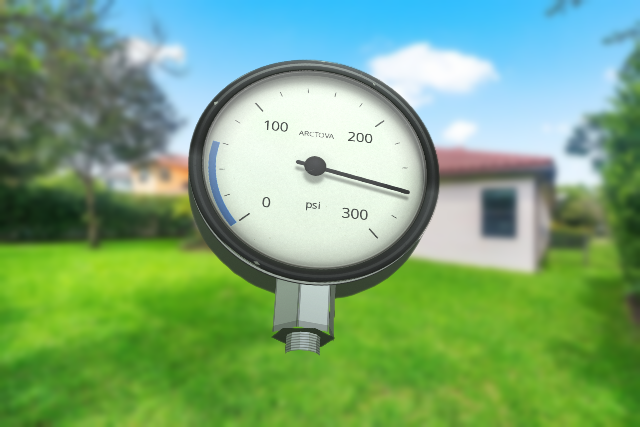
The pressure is 260 psi
